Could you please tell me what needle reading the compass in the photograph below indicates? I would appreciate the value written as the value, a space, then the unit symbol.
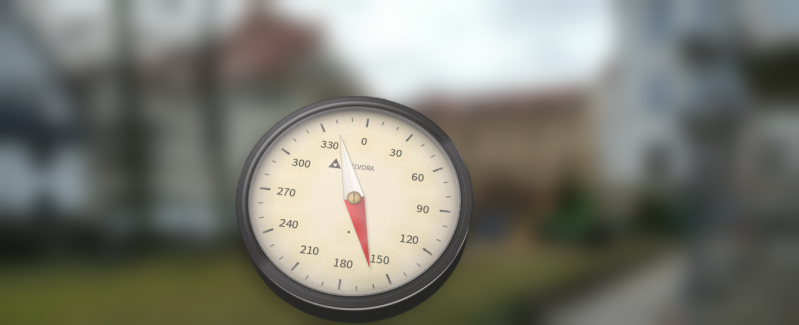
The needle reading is 160 °
